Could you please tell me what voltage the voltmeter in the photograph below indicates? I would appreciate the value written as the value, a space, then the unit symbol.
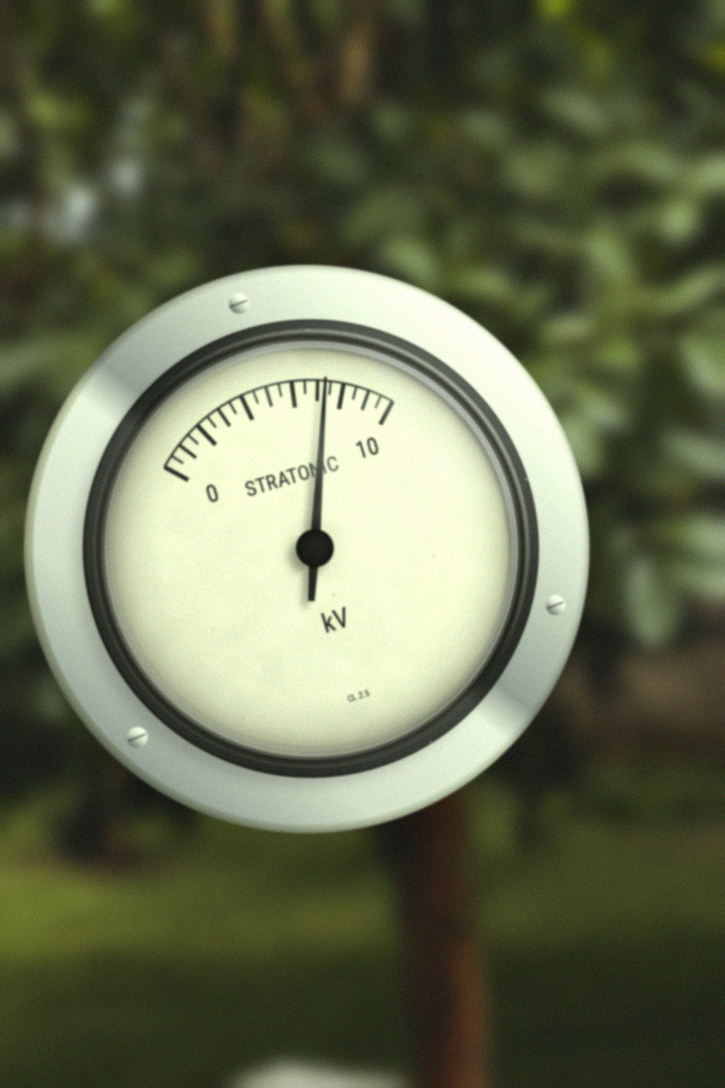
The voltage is 7.25 kV
